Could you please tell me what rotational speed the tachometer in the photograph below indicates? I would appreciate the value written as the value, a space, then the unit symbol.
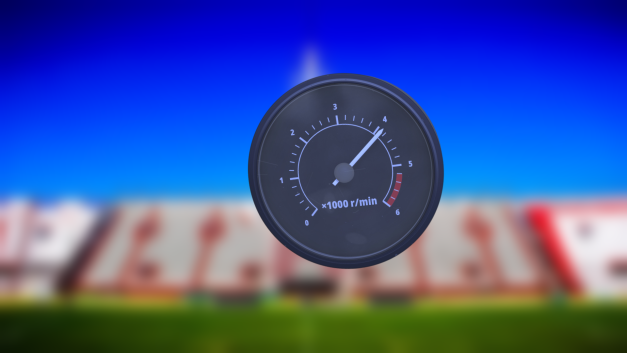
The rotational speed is 4100 rpm
